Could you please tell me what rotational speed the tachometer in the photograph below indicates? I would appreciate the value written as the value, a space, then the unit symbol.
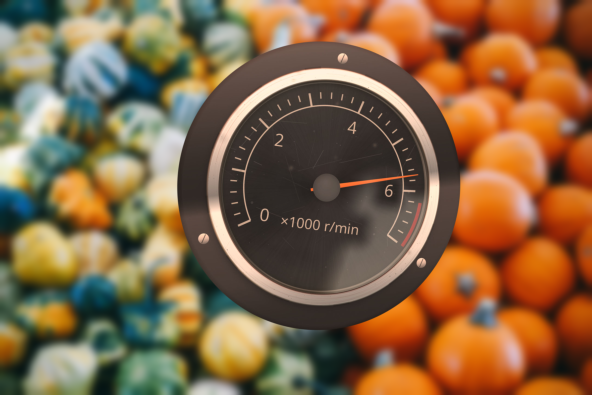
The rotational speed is 5700 rpm
